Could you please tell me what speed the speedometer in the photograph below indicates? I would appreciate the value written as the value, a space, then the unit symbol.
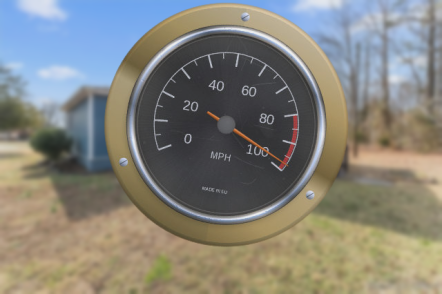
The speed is 97.5 mph
